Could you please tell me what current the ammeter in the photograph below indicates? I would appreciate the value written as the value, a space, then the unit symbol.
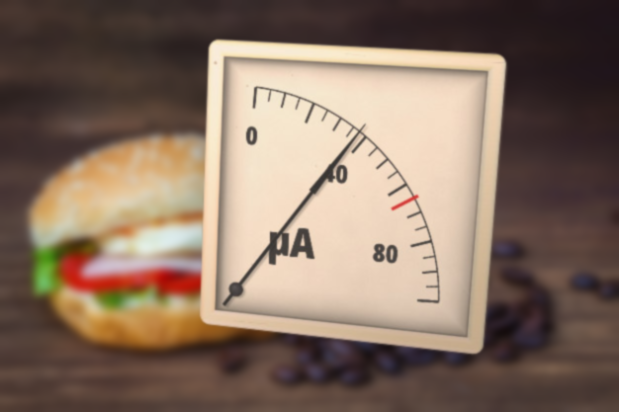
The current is 37.5 µA
